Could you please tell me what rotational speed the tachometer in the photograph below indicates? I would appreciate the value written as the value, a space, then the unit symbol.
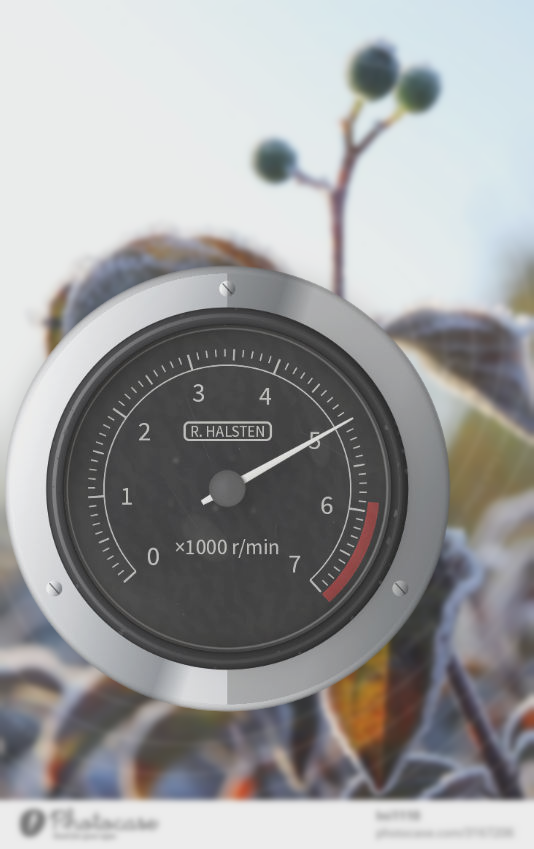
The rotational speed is 5000 rpm
